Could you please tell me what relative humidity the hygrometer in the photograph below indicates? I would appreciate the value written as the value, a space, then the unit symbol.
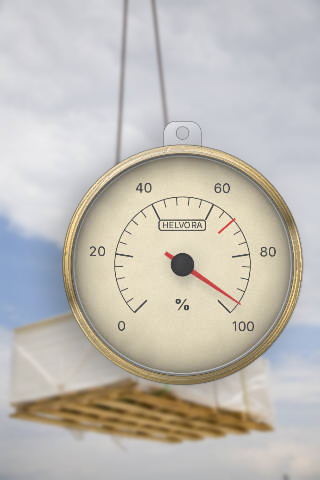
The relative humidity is 96 %
